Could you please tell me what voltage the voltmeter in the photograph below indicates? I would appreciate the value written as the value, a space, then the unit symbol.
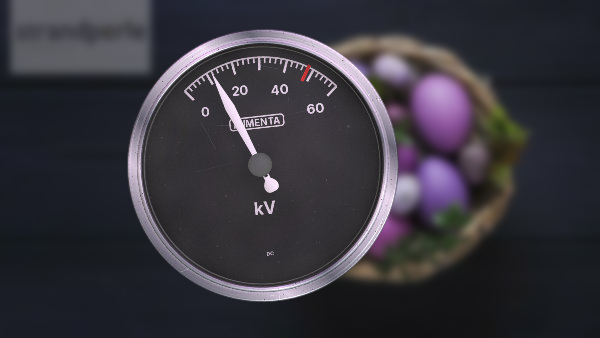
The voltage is 12 kV
